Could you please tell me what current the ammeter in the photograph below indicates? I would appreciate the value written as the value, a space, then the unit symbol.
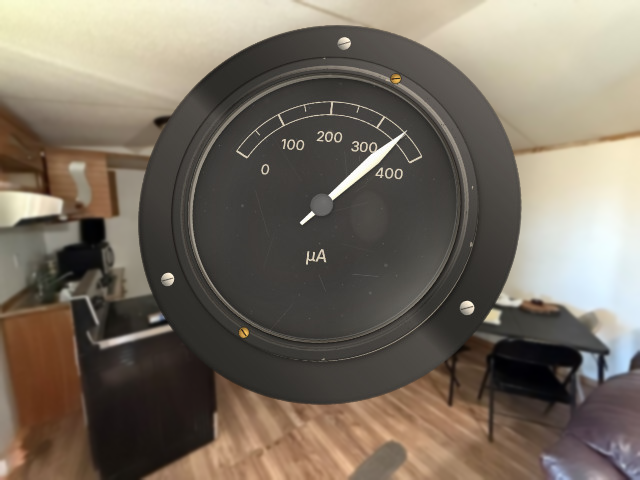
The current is 350 µA
